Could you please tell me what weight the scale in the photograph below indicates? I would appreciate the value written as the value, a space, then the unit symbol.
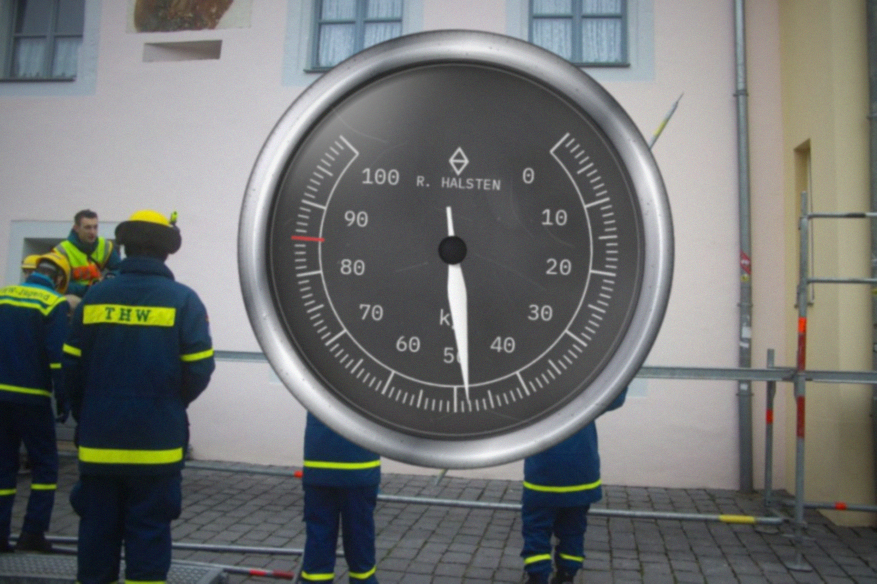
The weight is 48 kg
